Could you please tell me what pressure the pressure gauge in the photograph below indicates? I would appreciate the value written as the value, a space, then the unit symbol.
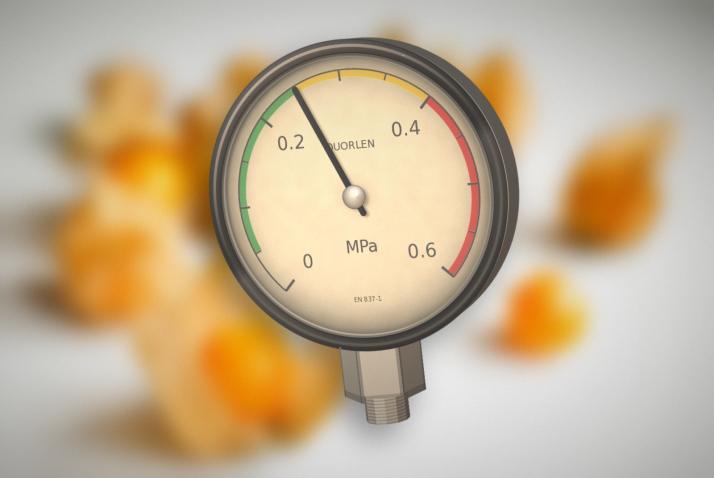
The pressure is 0.25 MPa
